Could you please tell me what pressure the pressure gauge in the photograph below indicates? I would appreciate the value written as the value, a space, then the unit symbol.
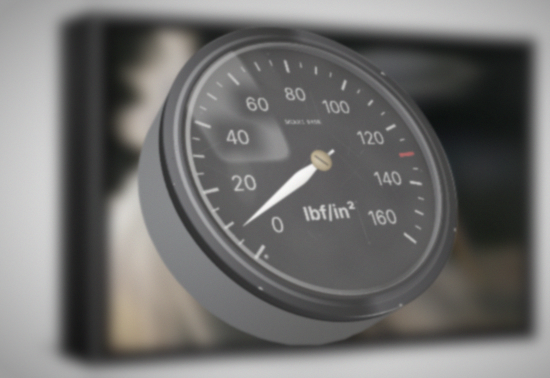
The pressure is 7.5 psi
